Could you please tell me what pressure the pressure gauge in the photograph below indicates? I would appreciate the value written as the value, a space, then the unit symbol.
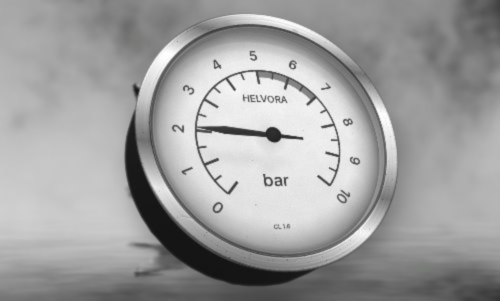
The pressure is 2 bar
